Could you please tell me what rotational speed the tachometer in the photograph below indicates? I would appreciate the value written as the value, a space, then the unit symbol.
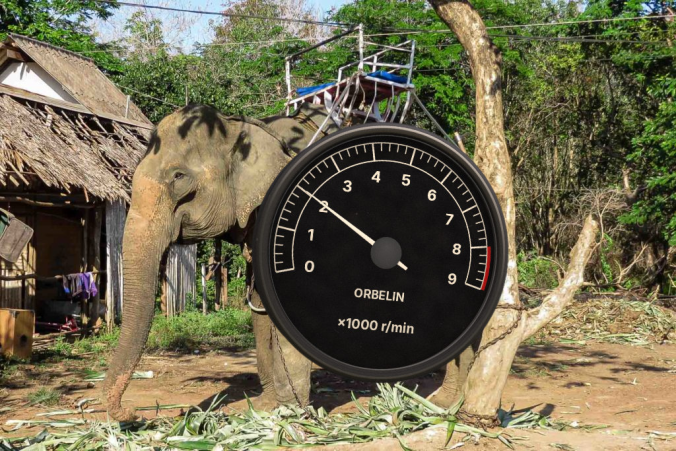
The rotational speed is 2000 rpm
